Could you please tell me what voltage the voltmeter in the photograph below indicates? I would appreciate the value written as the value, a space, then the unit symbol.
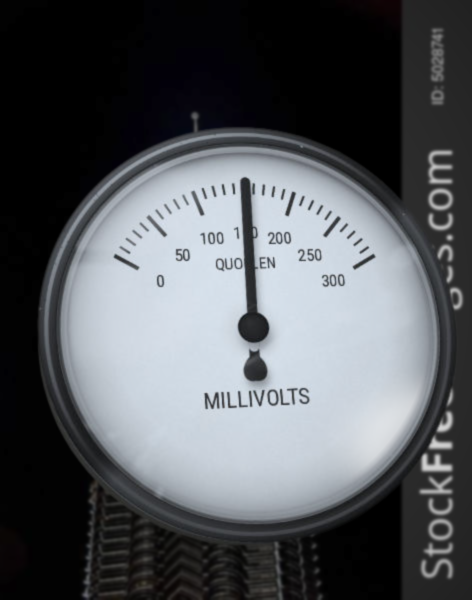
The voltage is 150 mV
